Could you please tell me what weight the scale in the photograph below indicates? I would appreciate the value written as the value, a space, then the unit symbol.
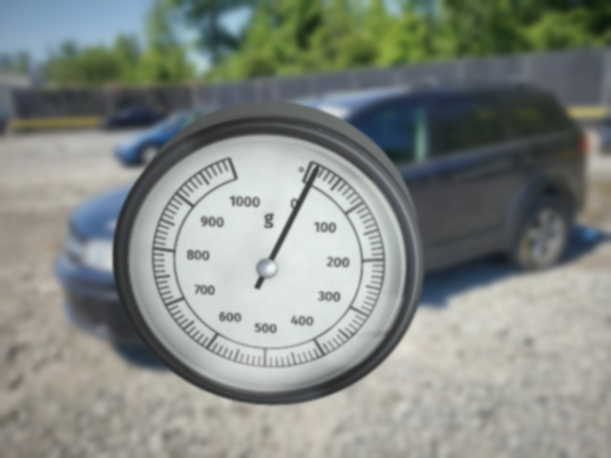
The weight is 10 g
